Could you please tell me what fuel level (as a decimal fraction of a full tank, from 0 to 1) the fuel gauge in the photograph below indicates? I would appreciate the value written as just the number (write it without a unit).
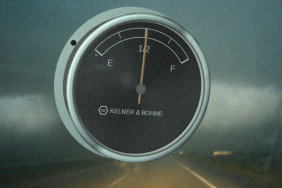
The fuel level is 0.5
